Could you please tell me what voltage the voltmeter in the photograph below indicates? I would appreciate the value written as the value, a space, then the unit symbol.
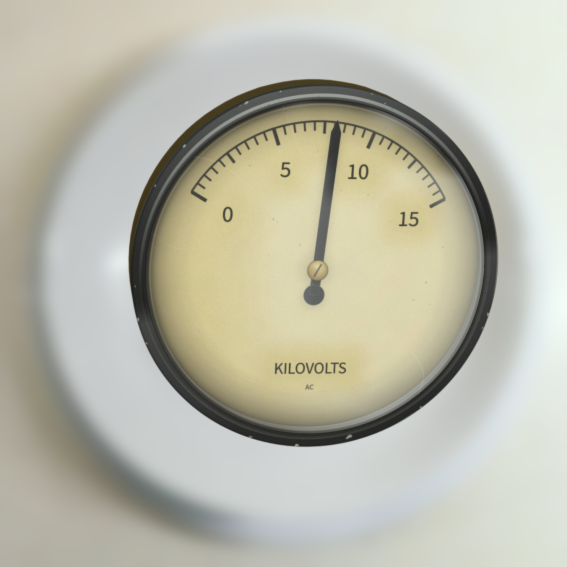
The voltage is 8 kV
